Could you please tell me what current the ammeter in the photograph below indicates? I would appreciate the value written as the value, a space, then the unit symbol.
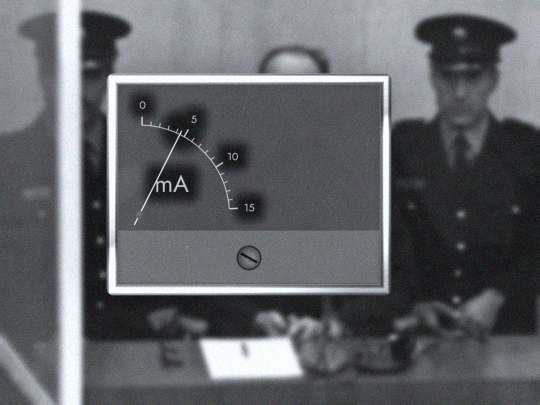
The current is 4.5 mA
